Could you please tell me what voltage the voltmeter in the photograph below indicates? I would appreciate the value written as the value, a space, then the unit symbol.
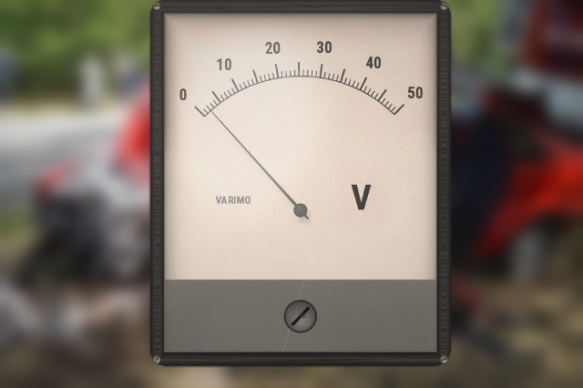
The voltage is 2 V
